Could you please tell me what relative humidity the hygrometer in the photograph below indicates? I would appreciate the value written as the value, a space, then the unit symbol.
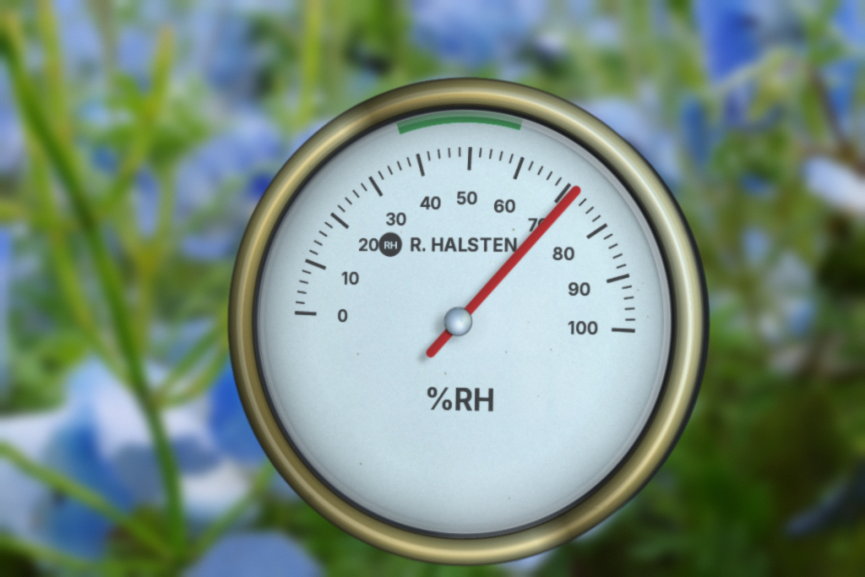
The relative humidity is 72 %
